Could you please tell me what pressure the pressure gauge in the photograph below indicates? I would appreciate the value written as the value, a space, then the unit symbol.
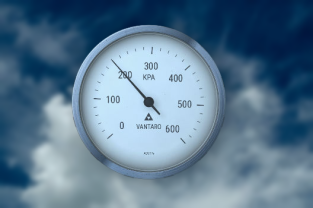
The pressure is 200 kPa
